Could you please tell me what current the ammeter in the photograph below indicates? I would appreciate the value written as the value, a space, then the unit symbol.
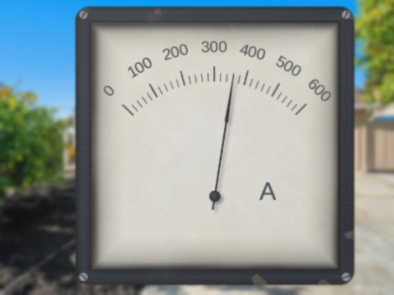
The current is 360 A
